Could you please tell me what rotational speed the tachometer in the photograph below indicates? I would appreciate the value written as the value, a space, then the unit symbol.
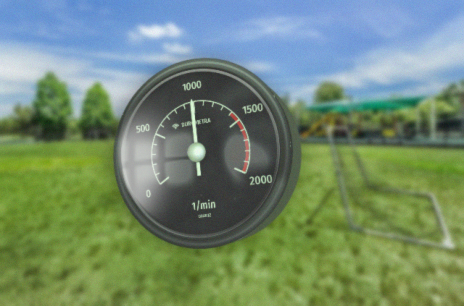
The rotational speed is 1000 rpm
